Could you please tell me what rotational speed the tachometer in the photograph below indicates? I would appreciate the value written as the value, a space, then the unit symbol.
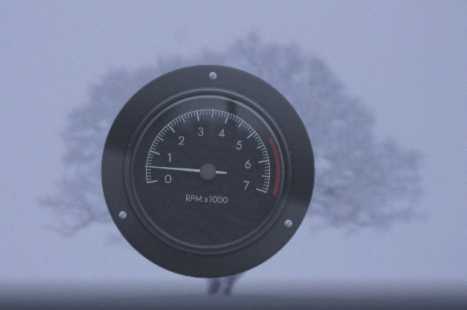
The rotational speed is 500 rpm
